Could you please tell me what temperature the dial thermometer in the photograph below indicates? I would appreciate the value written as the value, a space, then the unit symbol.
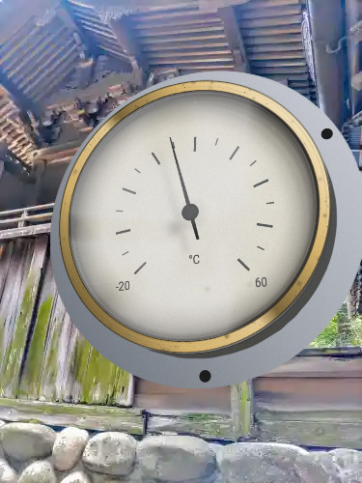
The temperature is 15 °C
